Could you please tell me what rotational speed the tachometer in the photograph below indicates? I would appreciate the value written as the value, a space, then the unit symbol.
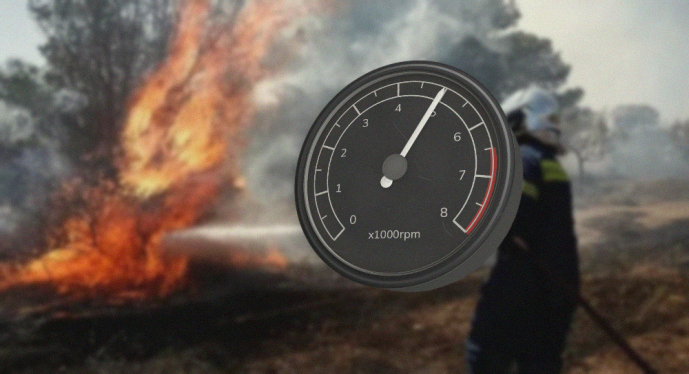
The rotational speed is 5000 rpm
